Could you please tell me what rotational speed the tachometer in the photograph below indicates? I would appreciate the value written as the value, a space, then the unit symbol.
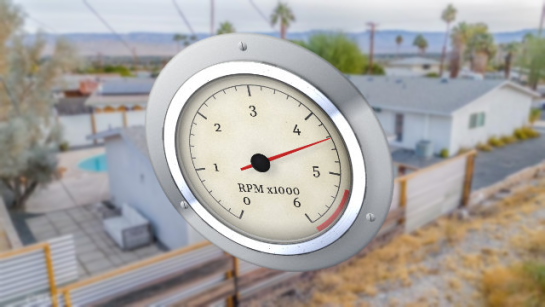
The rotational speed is 4400 rpm
